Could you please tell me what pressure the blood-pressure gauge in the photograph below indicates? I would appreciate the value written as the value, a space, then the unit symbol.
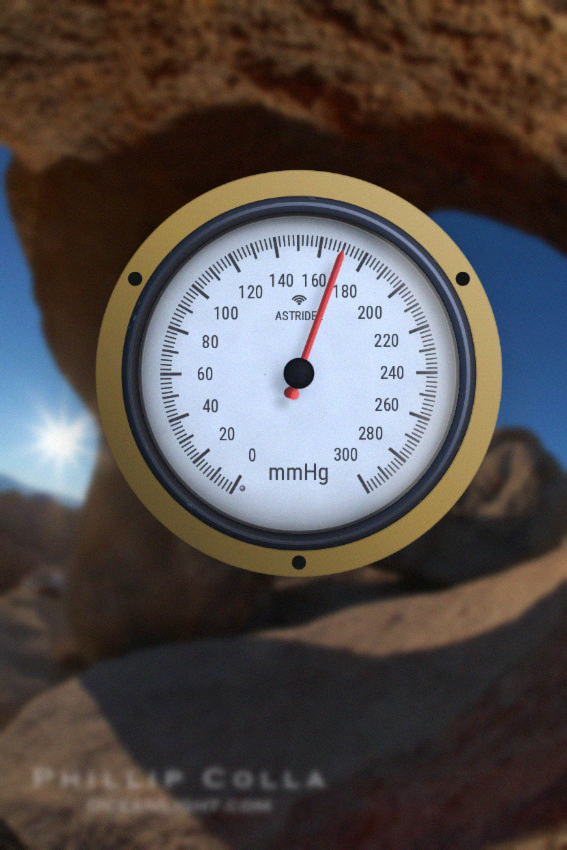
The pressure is 170 mmHg
